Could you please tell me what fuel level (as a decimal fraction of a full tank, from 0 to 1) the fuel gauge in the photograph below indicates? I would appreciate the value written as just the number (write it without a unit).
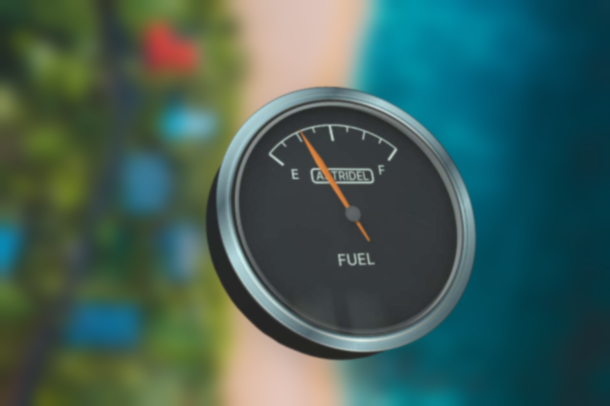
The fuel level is 0.25
